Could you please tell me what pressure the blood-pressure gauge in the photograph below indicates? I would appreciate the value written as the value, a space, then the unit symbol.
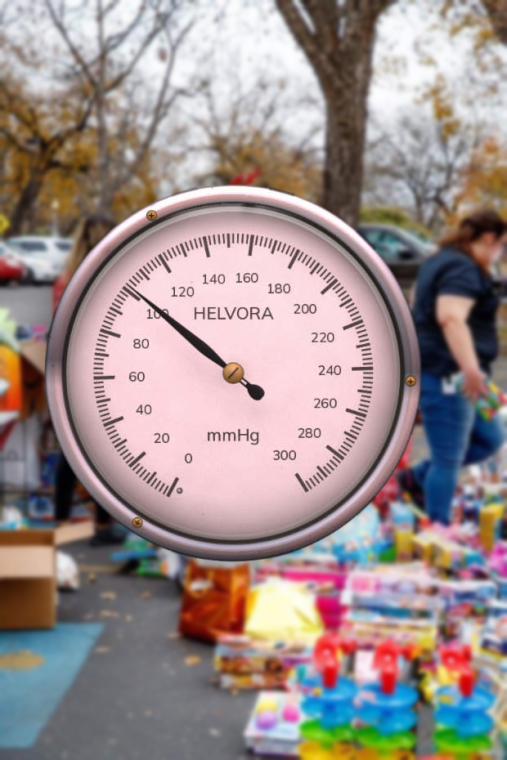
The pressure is 102 mmHg
